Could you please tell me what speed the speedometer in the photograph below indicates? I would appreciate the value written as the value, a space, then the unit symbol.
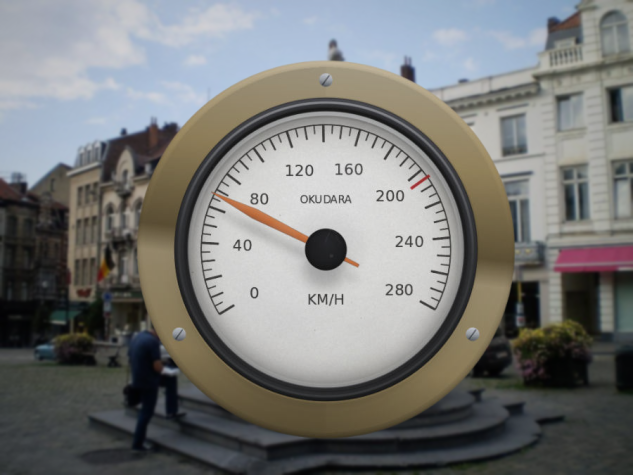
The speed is 67.5 km/h
